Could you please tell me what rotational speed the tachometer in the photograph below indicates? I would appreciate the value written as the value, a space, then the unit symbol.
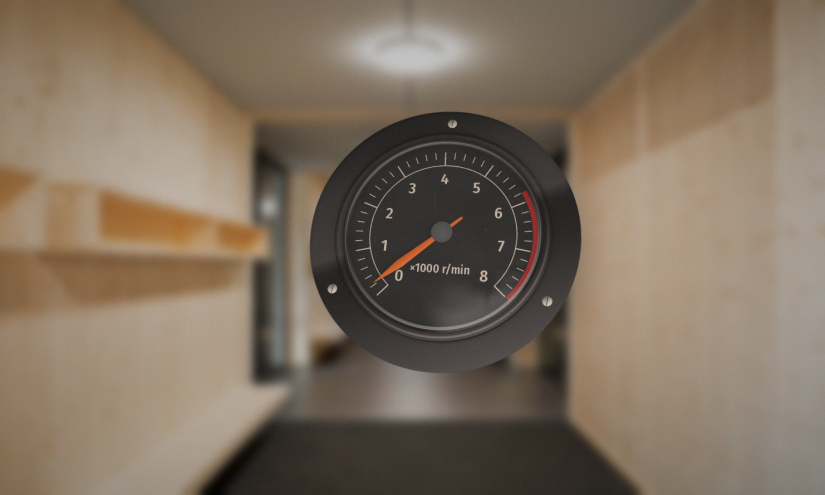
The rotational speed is 200 rpm
